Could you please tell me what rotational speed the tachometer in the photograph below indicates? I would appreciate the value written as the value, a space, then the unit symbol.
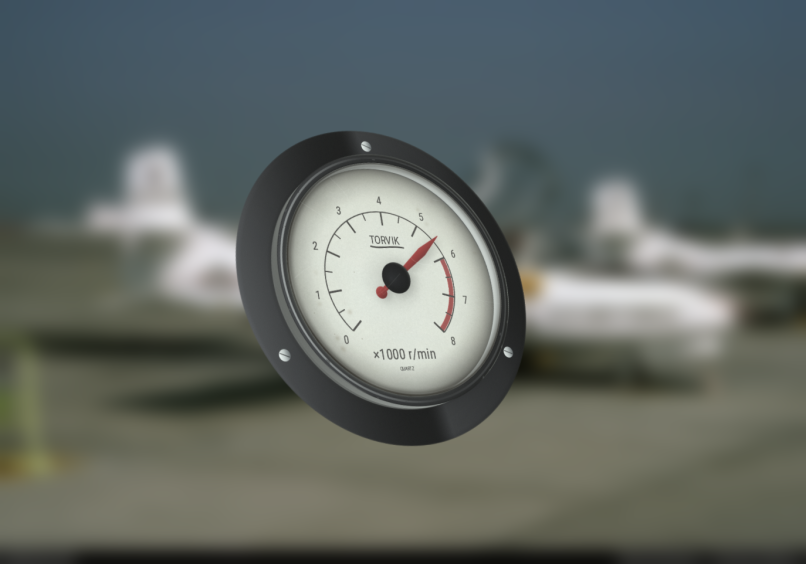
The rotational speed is 5500 rpm
